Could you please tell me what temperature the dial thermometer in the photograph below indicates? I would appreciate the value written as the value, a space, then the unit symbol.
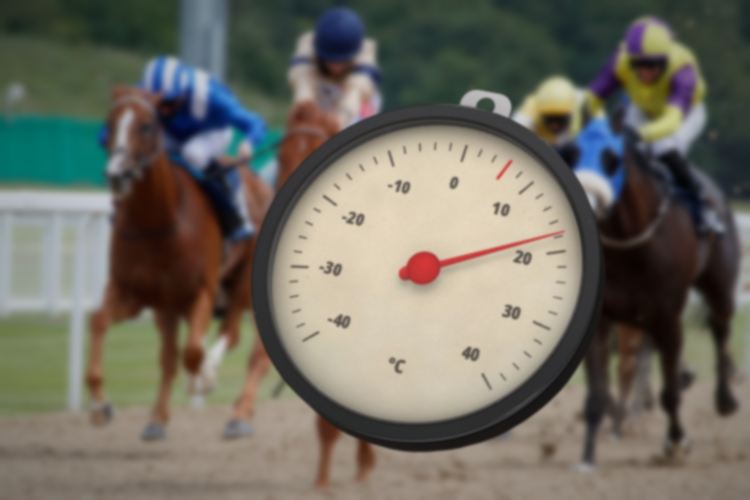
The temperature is 18 °C
